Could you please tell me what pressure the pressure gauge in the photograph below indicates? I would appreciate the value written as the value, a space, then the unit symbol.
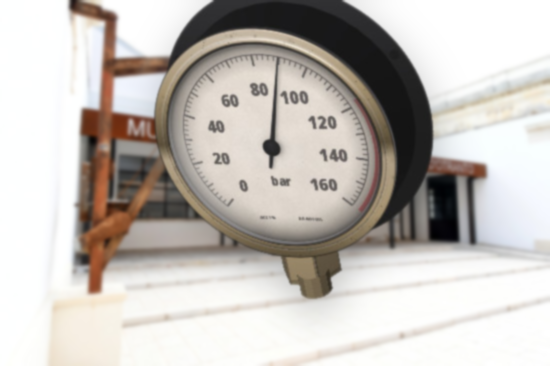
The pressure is 90 bar
